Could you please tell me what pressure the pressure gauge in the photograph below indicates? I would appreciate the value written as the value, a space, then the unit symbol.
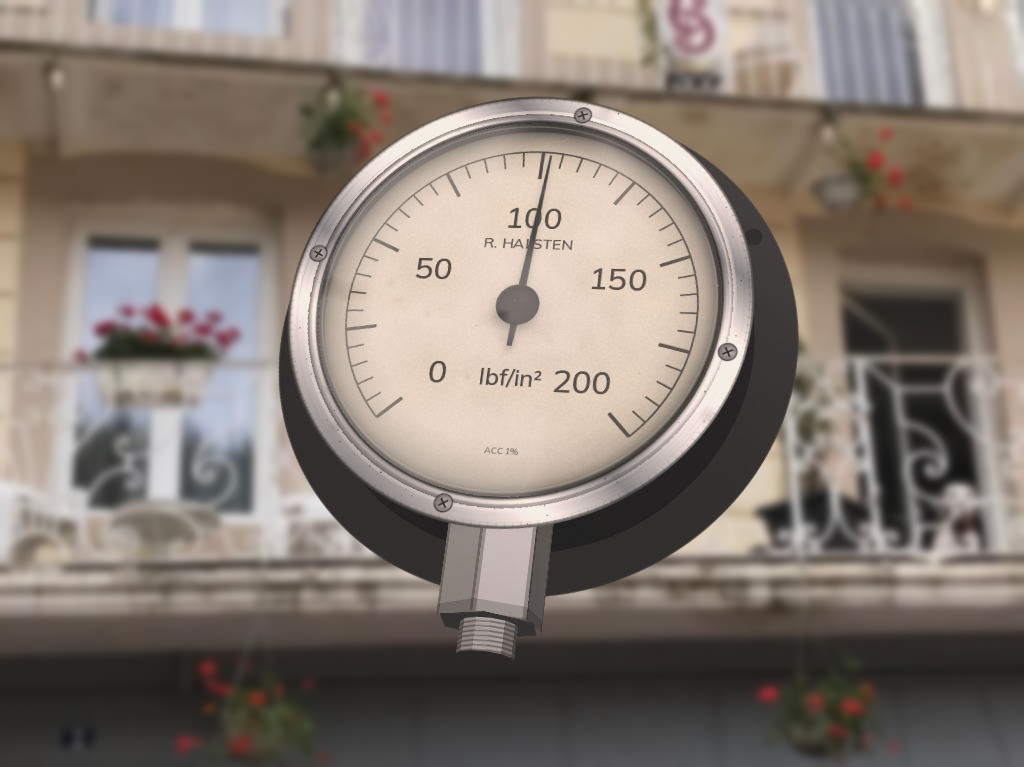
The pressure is 102.5 psi
